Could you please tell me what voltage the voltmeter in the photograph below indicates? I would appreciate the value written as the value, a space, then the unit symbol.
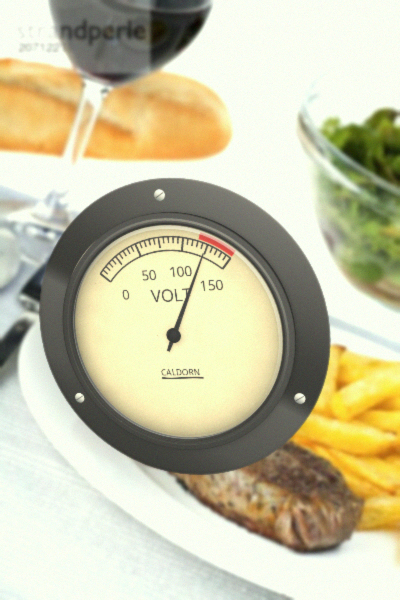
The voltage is 125 V
